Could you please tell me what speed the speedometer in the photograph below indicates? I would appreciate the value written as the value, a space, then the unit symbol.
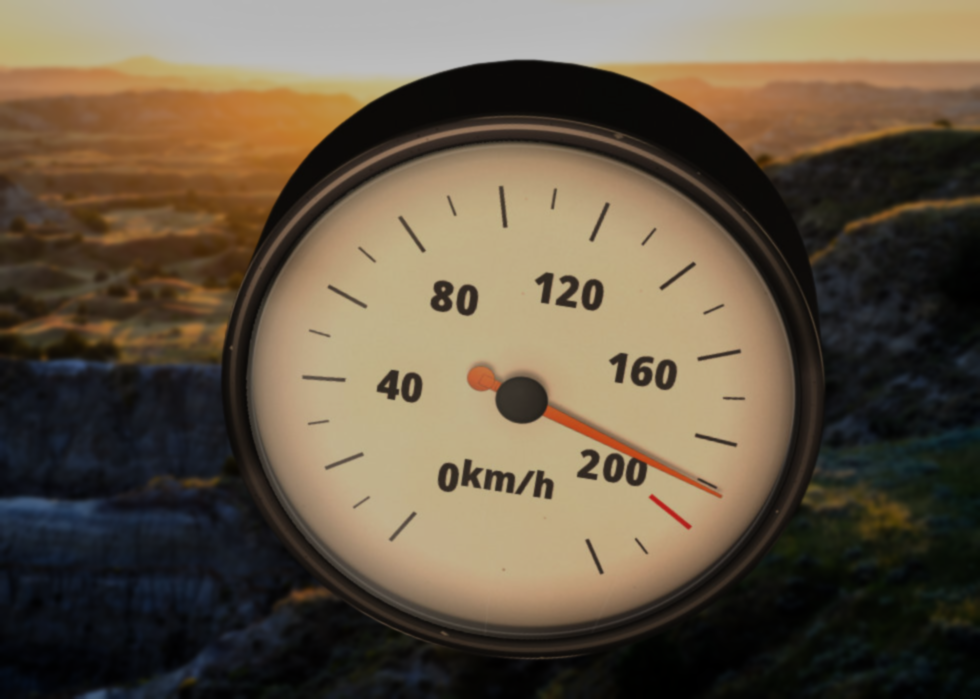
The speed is 190 km/h
